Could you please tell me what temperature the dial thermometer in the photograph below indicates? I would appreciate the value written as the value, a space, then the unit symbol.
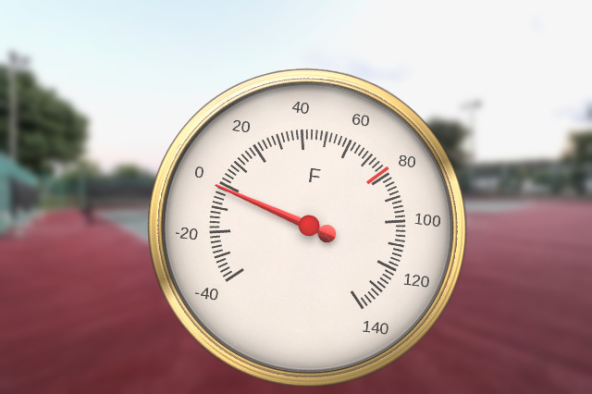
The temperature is -2 °F
